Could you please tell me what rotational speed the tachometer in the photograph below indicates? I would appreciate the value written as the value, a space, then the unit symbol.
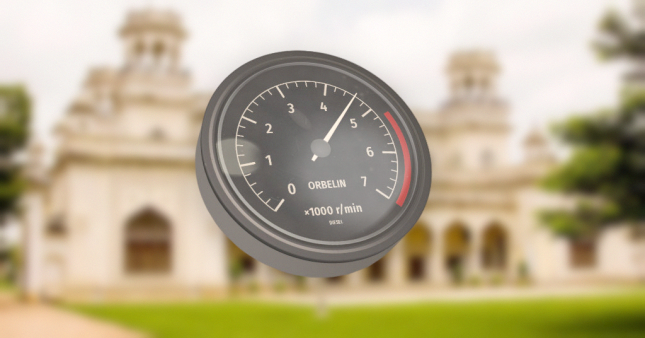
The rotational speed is 4600 rpm
